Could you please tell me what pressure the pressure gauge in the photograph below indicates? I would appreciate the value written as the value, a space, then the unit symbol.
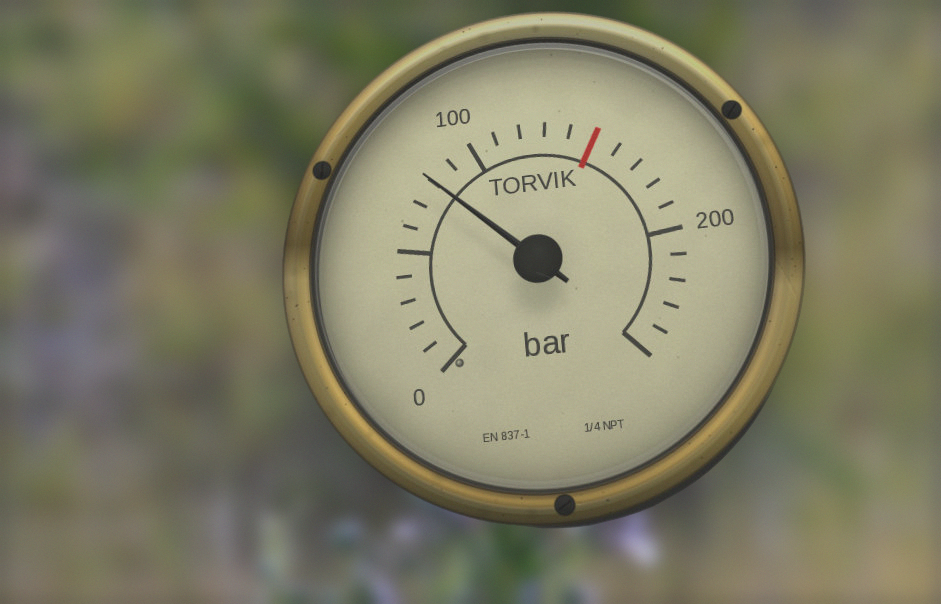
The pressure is 80 bar
